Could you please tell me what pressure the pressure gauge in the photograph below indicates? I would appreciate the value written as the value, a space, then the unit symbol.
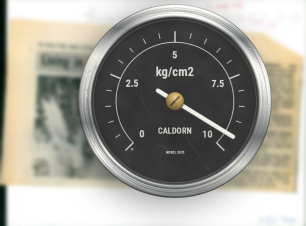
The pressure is 9.5 kg/cm²
